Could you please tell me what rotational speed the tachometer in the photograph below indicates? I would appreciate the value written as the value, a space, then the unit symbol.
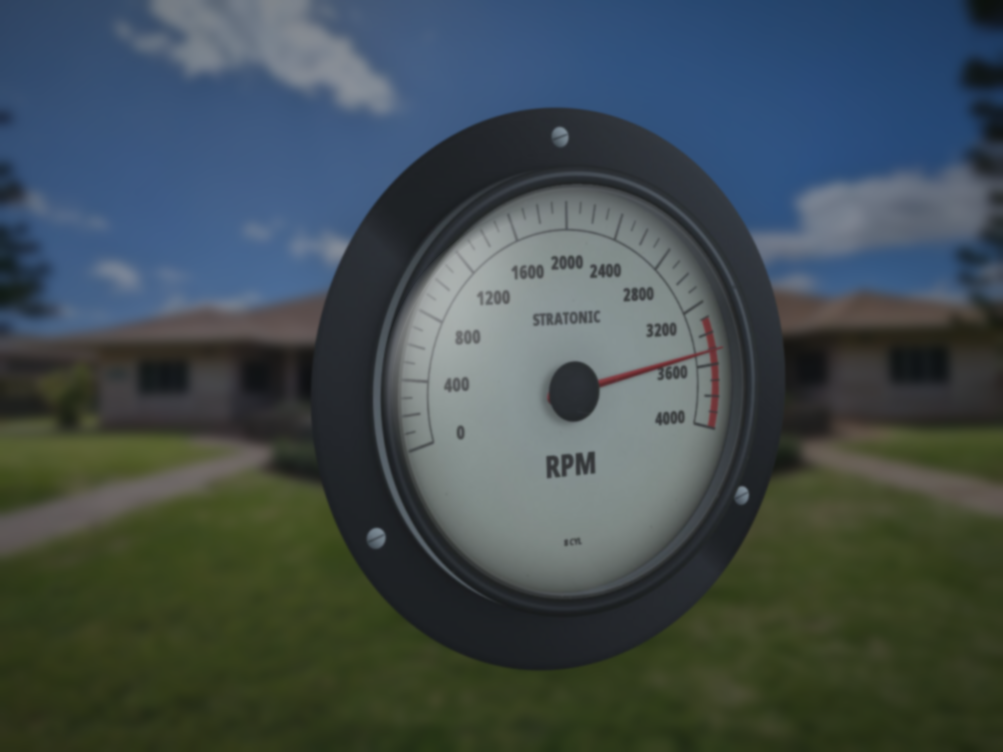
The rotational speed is 3500 rpm
